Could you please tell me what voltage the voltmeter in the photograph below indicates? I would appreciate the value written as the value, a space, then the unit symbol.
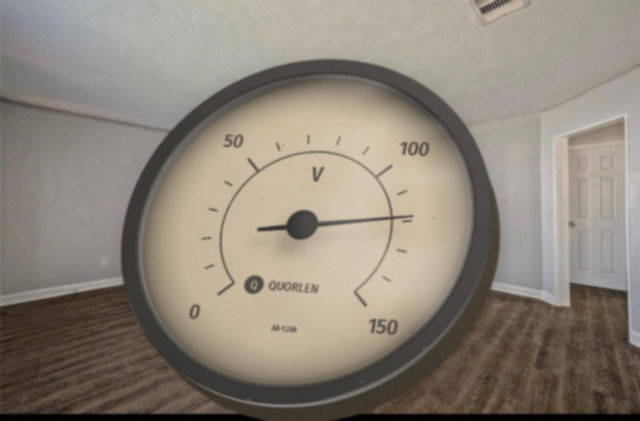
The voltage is 120 V
